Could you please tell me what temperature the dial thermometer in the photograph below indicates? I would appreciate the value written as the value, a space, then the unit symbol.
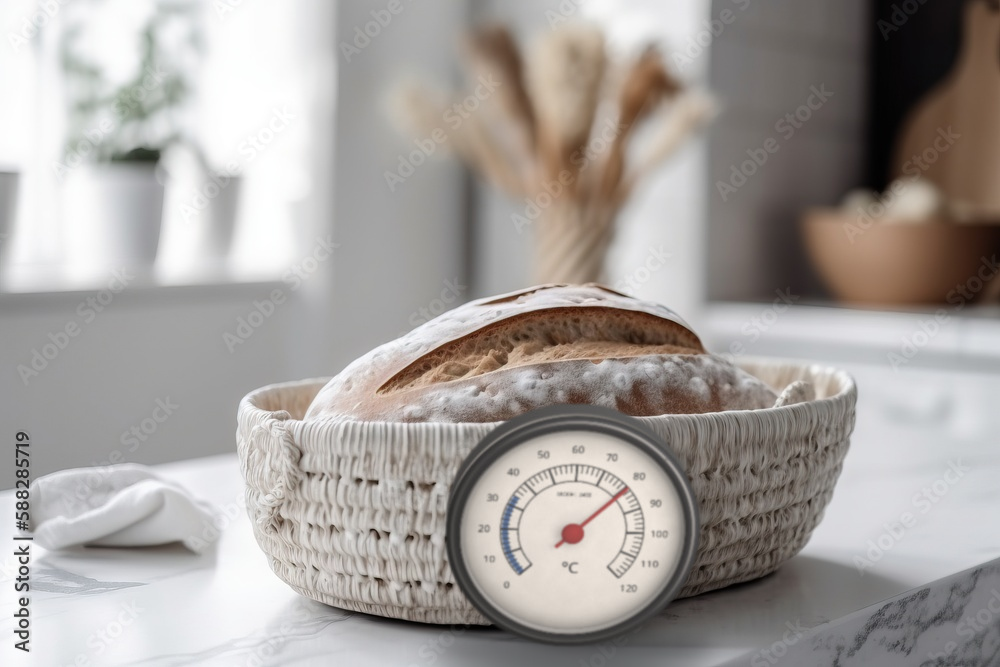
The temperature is 80 °C
